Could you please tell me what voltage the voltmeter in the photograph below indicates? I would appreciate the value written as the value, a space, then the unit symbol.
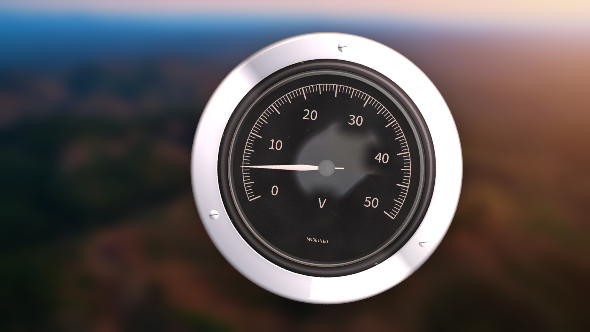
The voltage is 5 V
